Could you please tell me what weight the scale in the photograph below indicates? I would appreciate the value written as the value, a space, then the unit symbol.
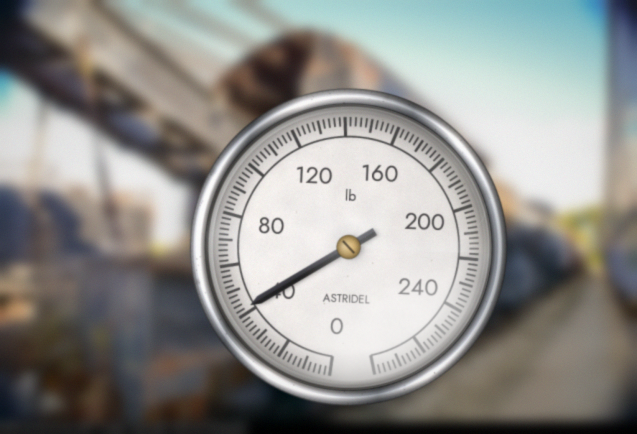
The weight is 42 lb
